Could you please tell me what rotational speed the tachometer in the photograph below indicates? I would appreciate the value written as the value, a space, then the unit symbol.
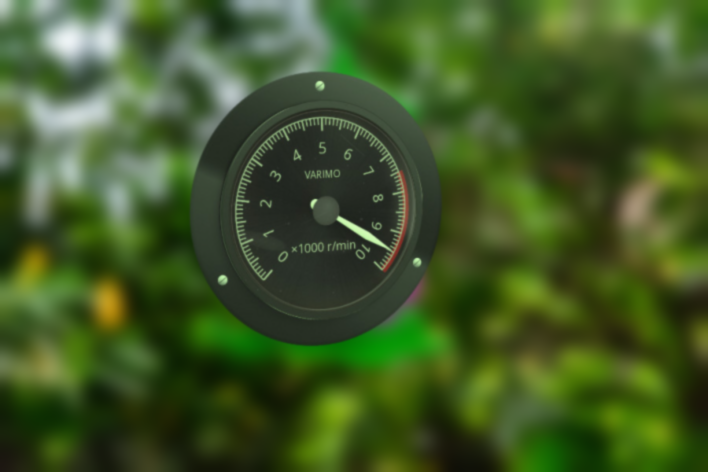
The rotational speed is 9500 rpm
